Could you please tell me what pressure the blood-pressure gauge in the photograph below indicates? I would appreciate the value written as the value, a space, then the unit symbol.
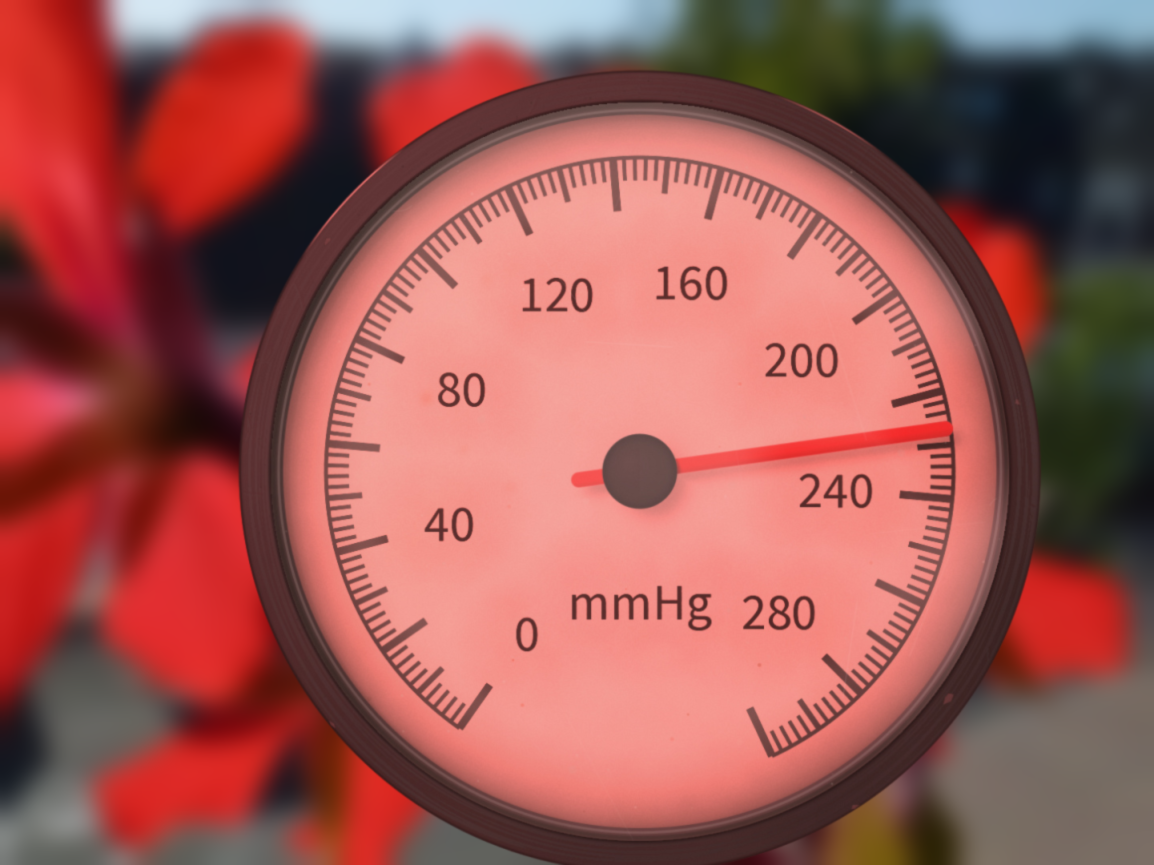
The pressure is 227 mmHg
